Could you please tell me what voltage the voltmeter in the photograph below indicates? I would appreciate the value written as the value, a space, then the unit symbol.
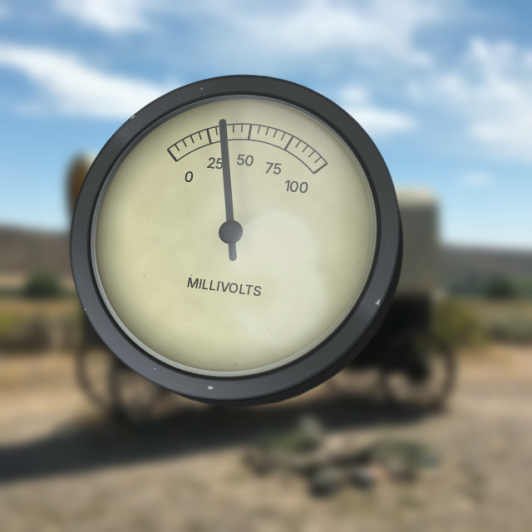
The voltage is 35 mV
